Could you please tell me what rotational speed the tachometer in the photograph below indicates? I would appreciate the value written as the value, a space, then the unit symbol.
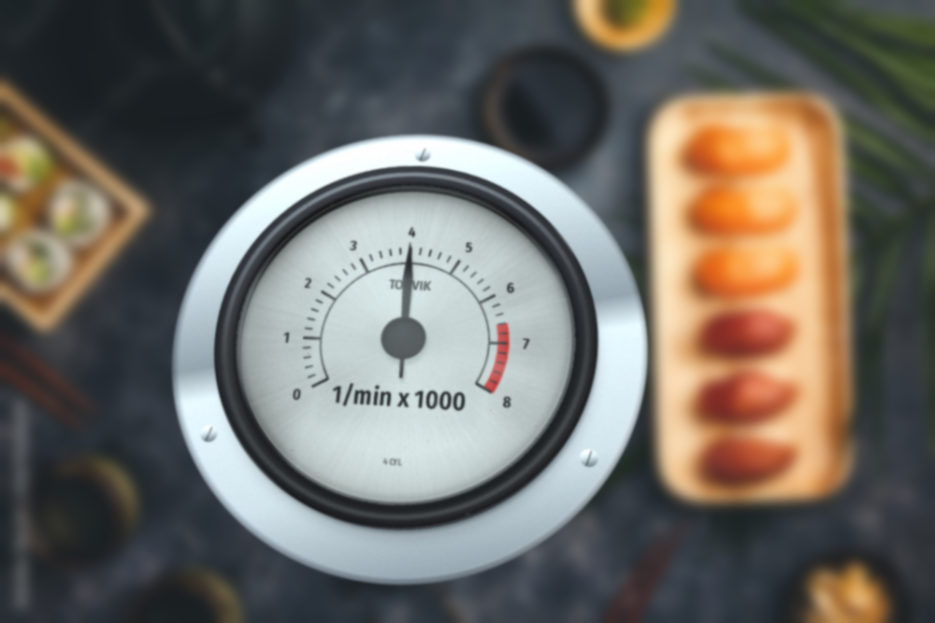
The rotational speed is 4000 rpm
